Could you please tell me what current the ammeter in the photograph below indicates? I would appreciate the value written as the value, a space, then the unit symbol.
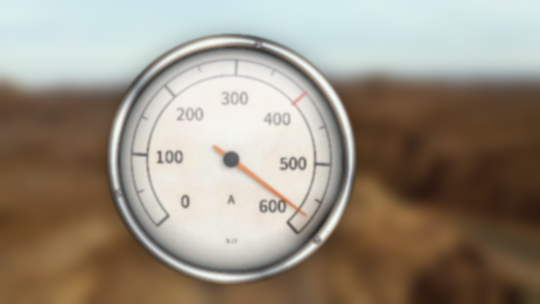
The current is 575 A
